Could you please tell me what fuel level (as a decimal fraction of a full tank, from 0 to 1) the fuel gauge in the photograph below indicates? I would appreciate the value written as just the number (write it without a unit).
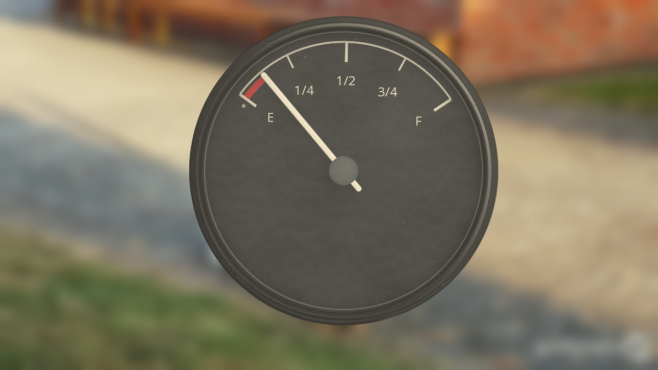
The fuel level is 0.125
